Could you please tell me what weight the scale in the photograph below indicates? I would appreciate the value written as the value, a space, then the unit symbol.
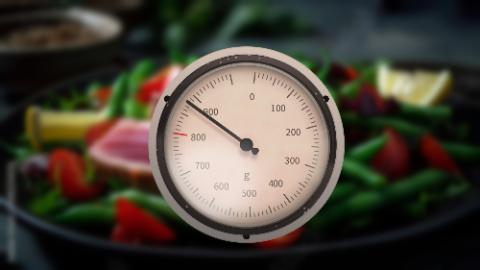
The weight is 880 g
